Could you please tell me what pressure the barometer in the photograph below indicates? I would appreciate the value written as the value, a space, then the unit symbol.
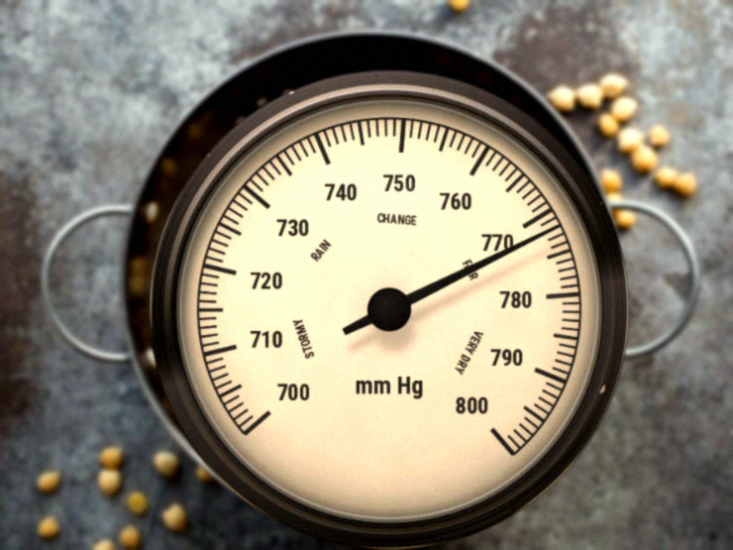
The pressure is 772 mmHg
